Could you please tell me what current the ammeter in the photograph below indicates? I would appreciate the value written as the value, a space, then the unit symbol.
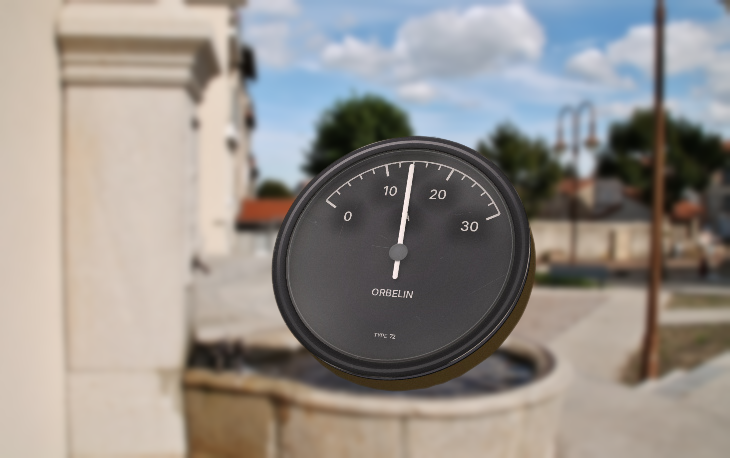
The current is 14 A
